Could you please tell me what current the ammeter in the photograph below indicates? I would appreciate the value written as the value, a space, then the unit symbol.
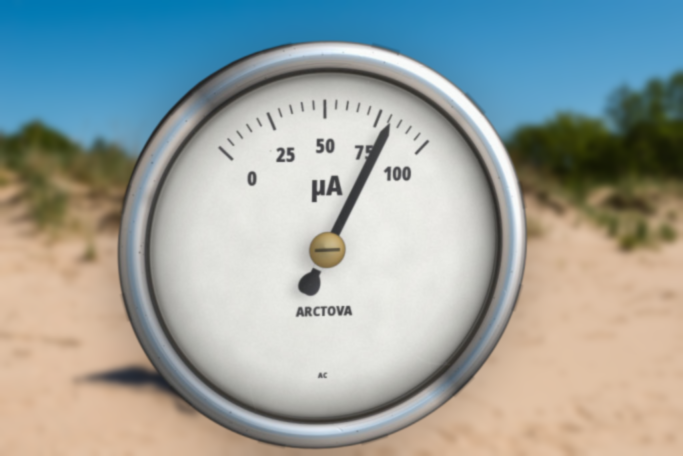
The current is 80 µA
